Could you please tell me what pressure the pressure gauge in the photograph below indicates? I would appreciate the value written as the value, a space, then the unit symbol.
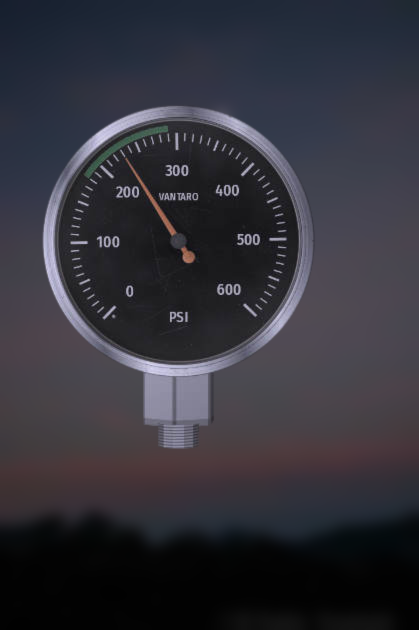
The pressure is 230 psi
